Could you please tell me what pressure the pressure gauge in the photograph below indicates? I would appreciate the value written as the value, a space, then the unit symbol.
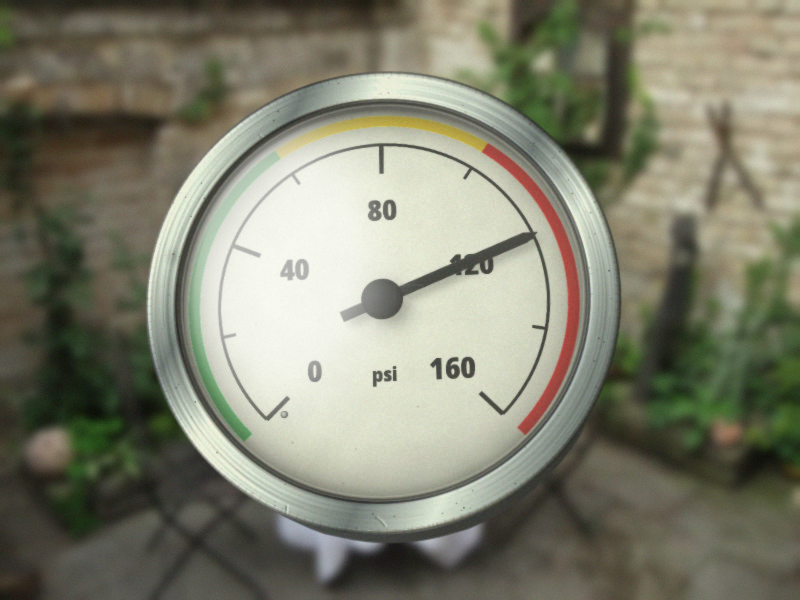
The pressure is 120 psi
